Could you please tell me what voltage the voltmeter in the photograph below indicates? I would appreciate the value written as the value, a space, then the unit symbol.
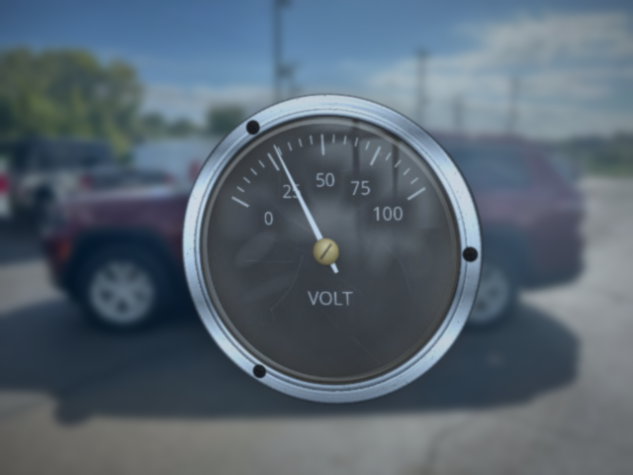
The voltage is 30 V
